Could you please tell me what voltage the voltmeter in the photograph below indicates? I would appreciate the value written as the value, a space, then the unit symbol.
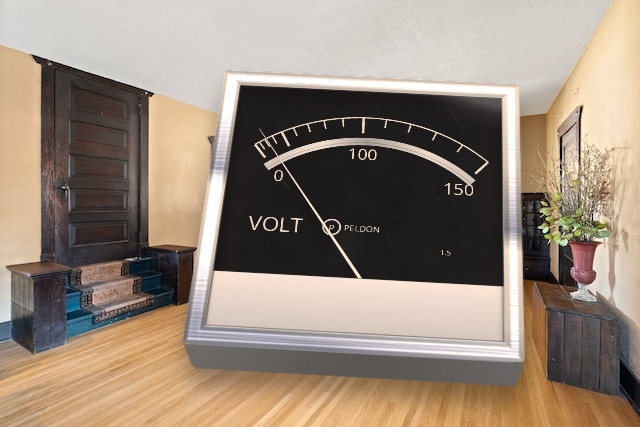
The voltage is 30 V
